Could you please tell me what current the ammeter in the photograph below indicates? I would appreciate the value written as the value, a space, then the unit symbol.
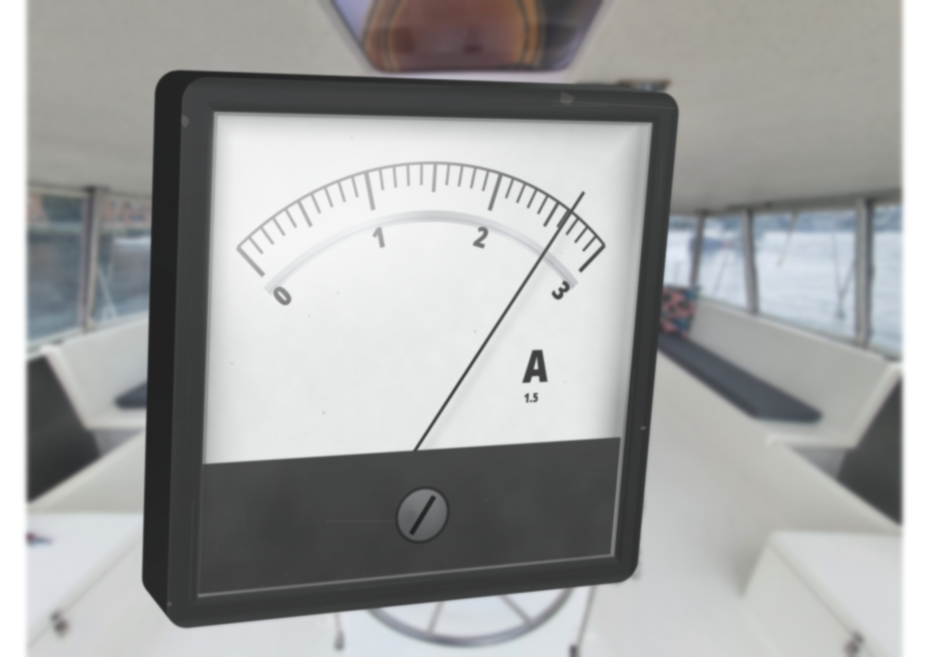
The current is 2.6 A
